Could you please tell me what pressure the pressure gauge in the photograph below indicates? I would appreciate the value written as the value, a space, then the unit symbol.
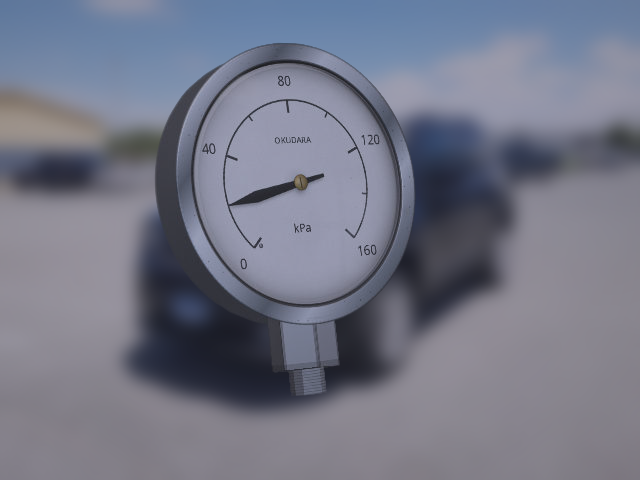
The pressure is 20 kPa
